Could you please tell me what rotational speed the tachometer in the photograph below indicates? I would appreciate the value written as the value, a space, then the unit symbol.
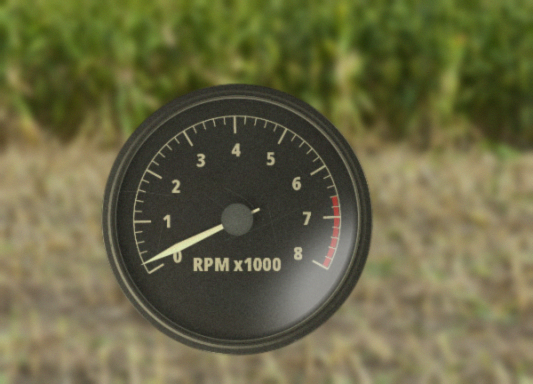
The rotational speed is 200 rpm
